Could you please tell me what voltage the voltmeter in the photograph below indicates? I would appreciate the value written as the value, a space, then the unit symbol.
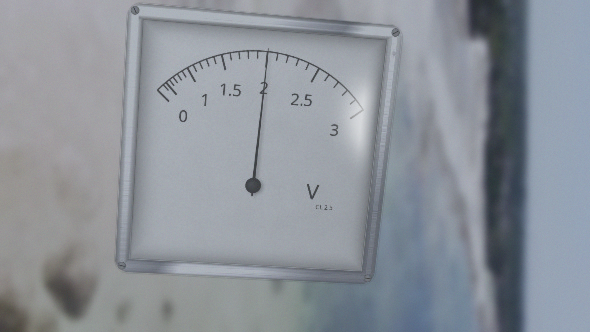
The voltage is 2 V
